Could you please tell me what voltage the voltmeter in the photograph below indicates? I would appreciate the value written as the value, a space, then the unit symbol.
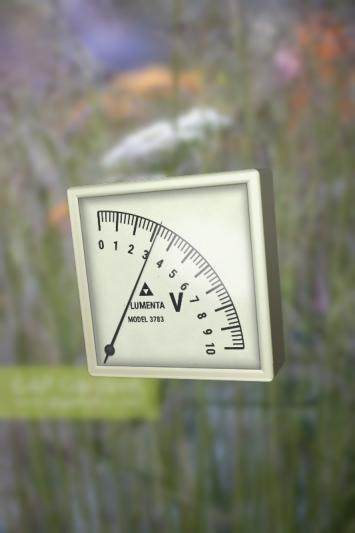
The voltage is 3.2 V
